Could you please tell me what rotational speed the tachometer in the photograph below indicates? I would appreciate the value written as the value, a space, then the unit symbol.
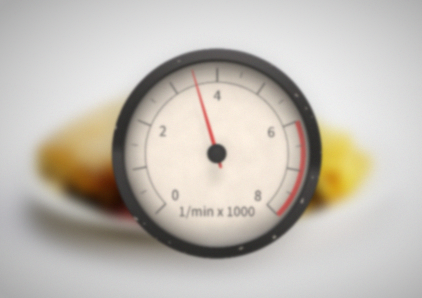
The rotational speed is 3500 rpm
